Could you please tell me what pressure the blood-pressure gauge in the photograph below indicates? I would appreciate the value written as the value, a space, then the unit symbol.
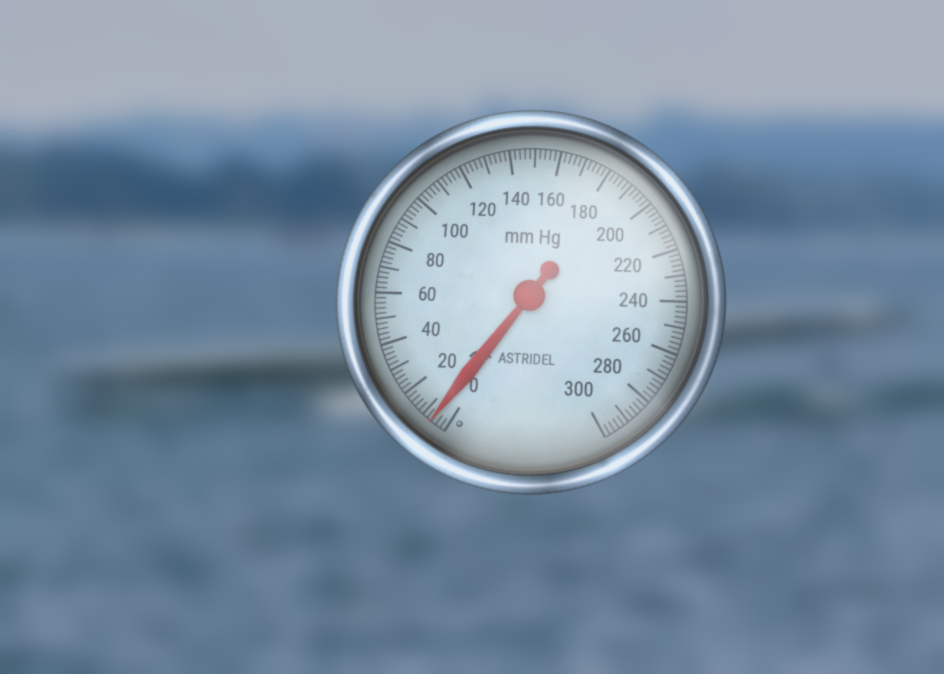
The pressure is 6 mmHg
